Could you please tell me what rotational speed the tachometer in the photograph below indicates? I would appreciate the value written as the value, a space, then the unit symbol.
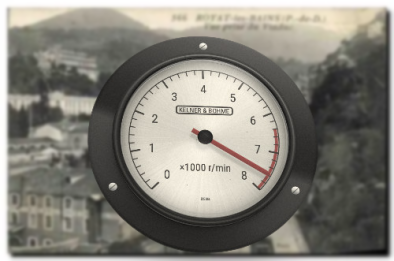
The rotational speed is 7600 rpm
